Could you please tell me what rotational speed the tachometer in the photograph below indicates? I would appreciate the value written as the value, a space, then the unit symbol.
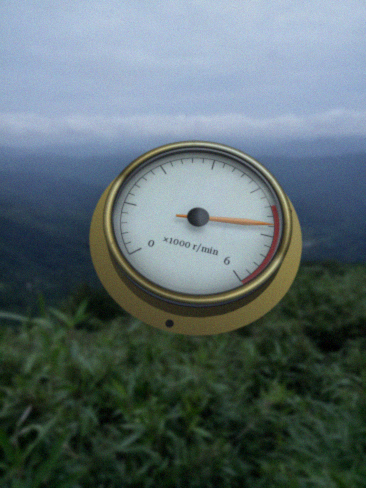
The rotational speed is 4800 rpm
